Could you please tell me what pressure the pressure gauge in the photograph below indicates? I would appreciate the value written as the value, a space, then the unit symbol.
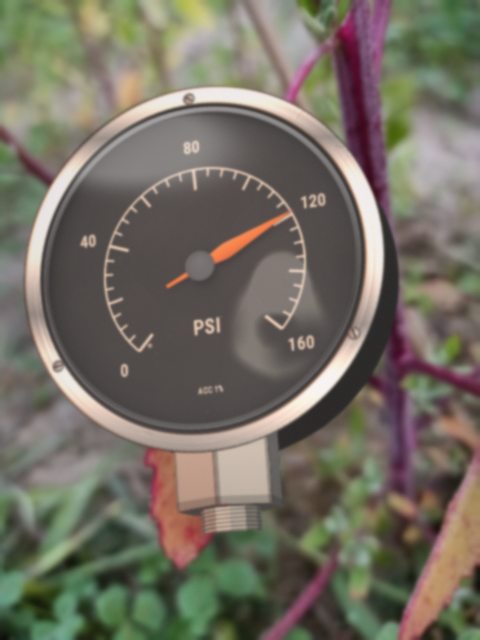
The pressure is 120 psi
